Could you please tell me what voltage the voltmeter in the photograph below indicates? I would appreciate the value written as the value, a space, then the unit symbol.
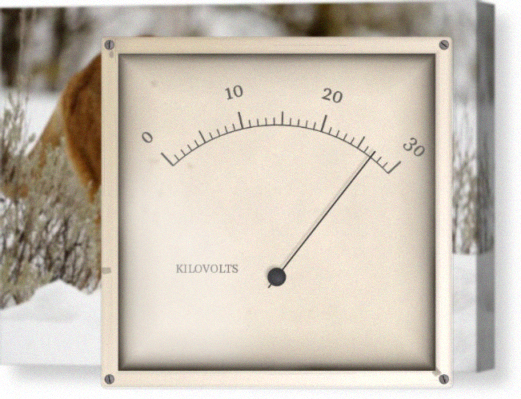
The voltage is 27 kV
